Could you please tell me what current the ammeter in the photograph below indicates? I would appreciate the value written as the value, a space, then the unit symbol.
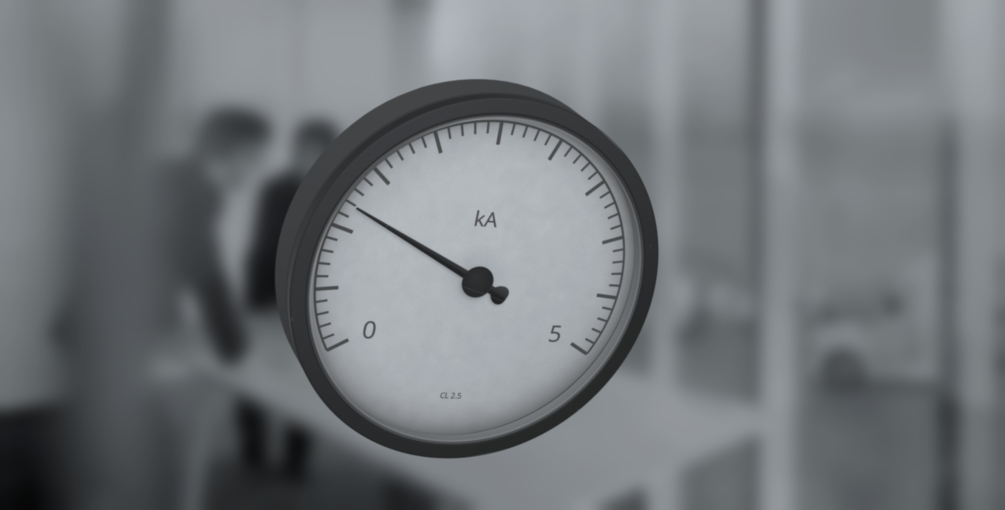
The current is 1.2 kA
